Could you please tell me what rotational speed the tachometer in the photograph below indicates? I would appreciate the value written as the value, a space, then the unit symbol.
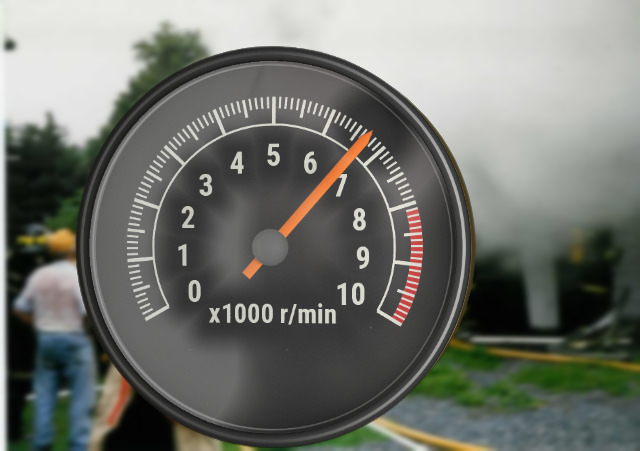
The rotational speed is 6700 rpm
